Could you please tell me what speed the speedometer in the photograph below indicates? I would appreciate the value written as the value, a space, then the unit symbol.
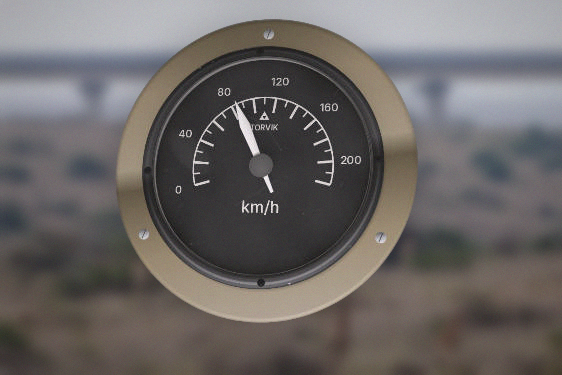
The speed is 85 km/h
